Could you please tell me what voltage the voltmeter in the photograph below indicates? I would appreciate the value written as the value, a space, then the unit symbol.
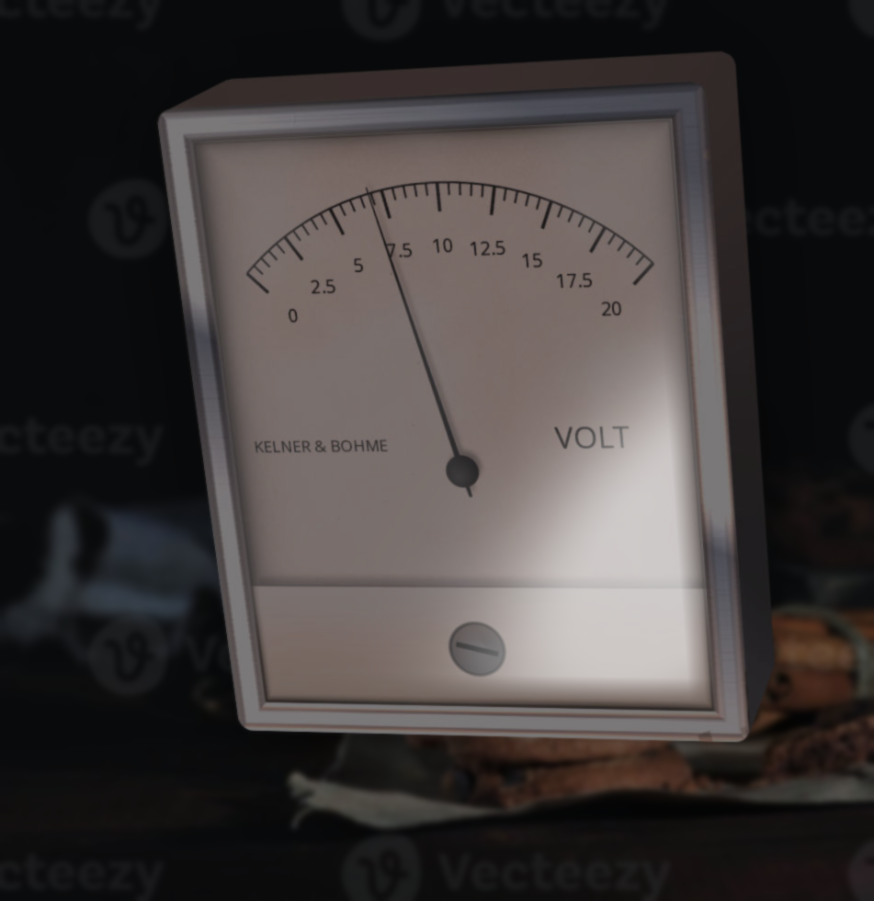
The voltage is 7 V
